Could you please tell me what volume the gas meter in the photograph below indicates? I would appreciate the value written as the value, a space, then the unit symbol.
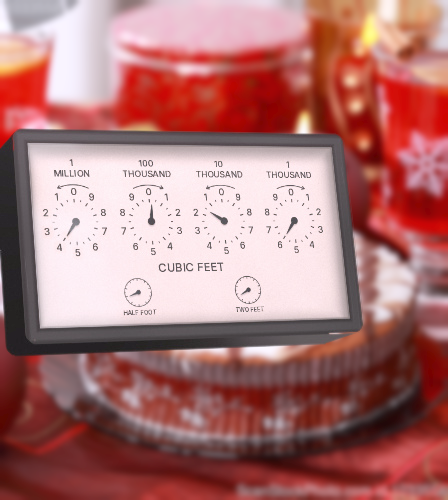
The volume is 401600 ft³
